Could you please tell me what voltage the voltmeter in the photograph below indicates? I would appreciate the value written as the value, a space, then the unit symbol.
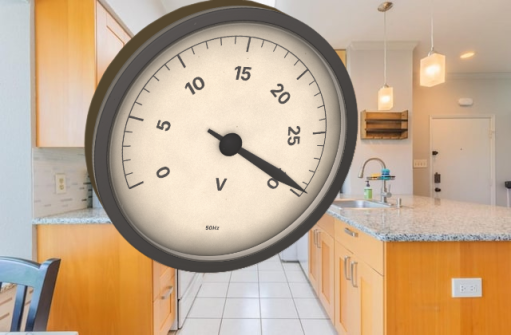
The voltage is 29.5 V
